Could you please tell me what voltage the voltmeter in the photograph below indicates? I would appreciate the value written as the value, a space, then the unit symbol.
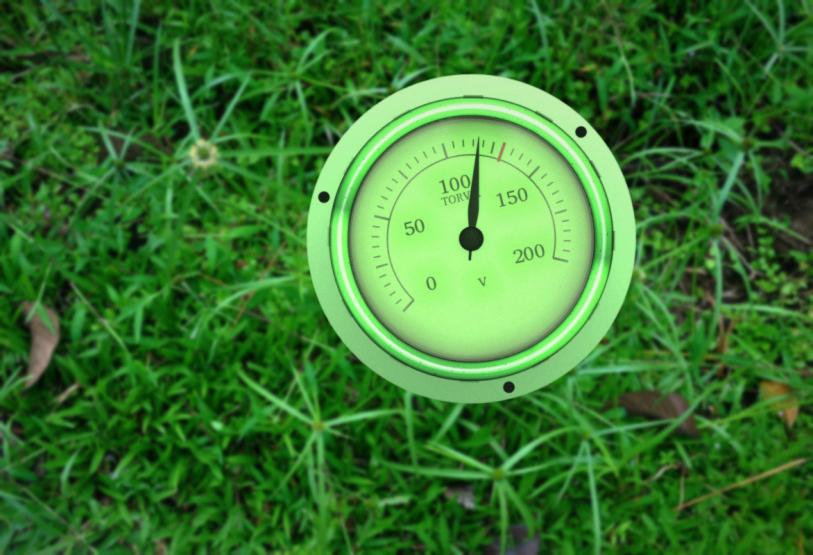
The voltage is 117.5 V
